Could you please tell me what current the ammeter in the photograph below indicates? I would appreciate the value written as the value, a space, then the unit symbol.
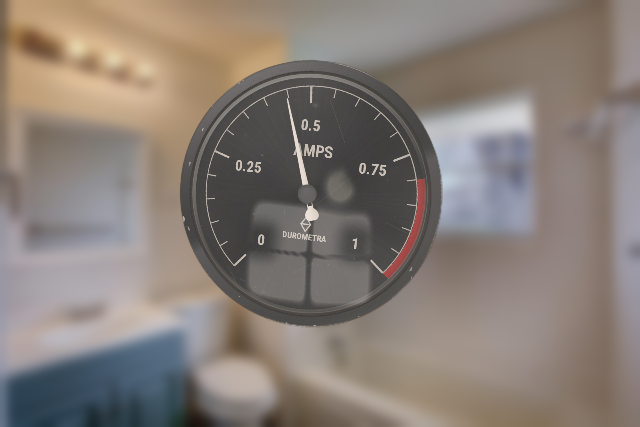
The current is 0.45 A
